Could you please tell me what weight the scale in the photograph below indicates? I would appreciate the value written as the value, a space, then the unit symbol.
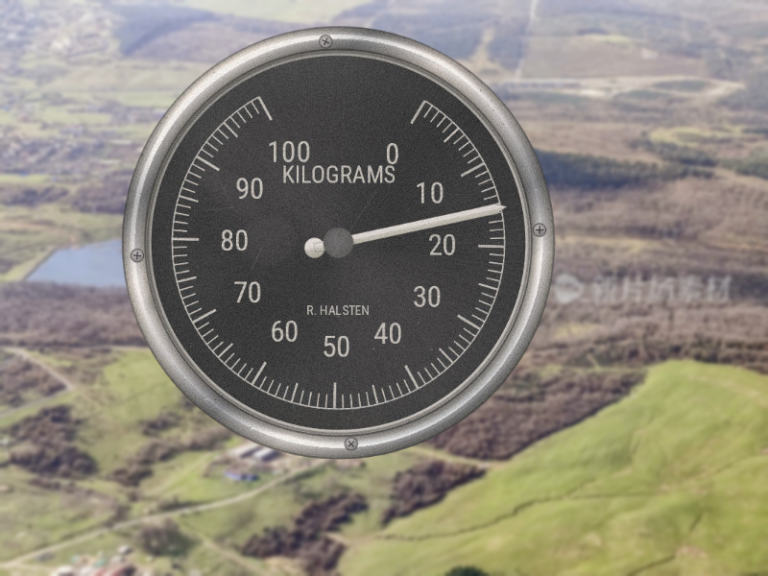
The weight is 15.5 kg
